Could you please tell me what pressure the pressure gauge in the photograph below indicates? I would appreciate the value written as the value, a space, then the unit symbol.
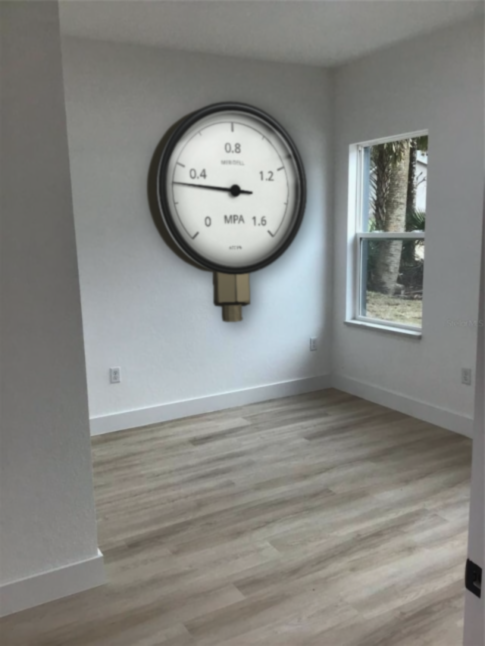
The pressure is 0.3 MPa
